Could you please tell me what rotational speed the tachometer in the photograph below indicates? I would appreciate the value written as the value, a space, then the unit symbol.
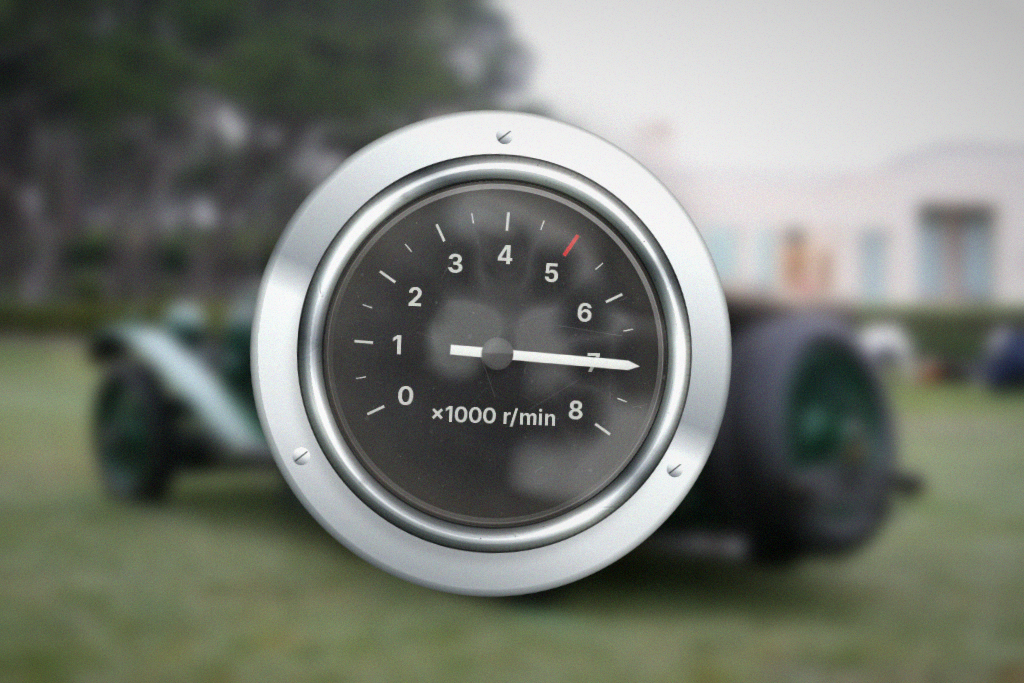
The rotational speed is 7000 rpm
